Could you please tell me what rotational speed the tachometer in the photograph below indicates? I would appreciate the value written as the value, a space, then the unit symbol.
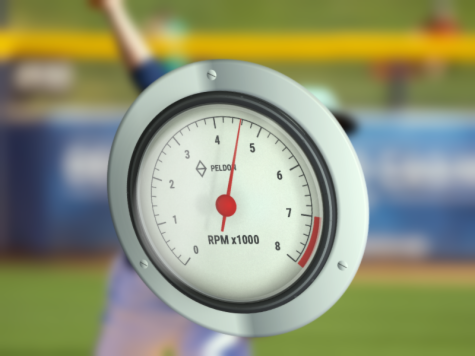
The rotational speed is 4600 rpm
